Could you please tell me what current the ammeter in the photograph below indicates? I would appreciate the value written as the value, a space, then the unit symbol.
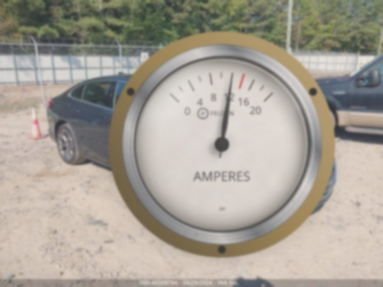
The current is 12 A
